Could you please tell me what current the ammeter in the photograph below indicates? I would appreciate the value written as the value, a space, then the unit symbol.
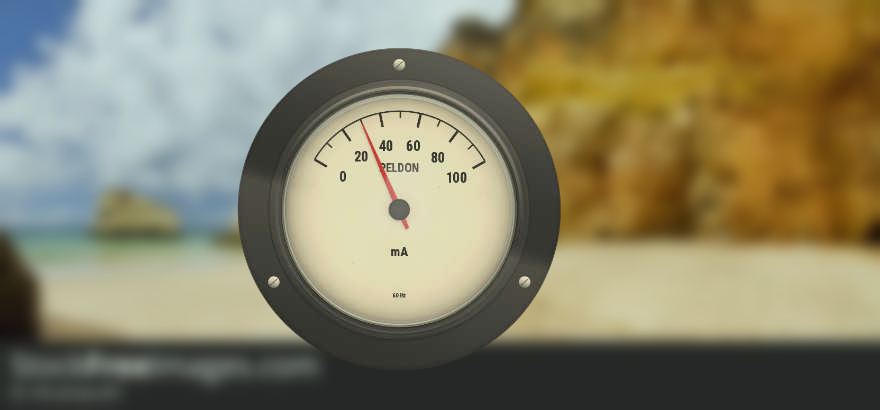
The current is 30 mA
